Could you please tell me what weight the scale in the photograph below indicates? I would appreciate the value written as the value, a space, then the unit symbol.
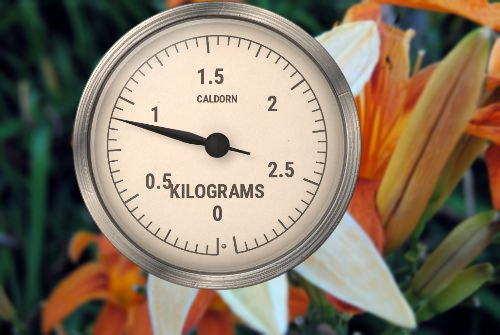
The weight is 0.9 kg
